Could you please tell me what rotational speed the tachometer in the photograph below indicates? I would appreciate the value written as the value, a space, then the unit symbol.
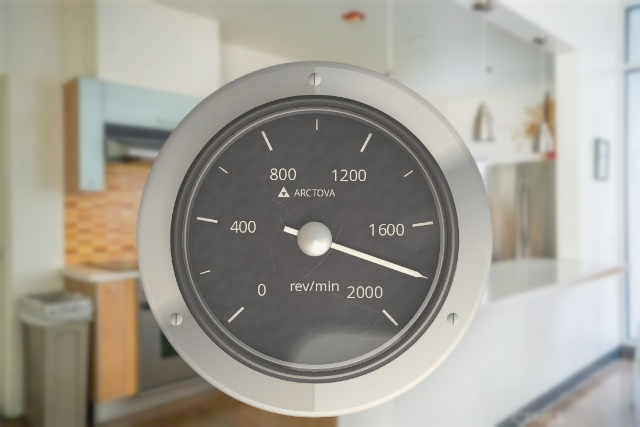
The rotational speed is 1800 rpm
